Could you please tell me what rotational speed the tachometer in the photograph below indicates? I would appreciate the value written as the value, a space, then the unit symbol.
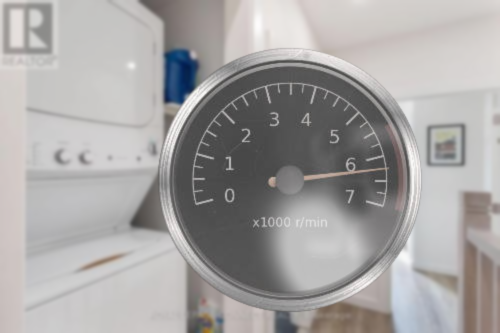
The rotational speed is 6250 rpm
